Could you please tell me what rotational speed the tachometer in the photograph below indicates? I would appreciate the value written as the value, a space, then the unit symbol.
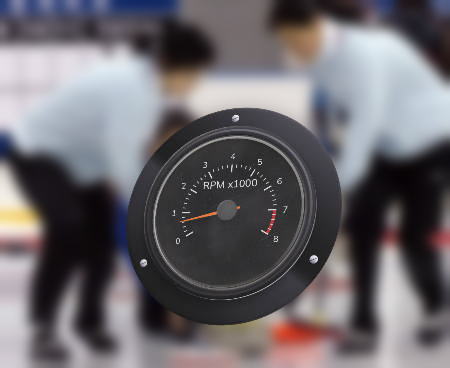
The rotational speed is 600 rpm
